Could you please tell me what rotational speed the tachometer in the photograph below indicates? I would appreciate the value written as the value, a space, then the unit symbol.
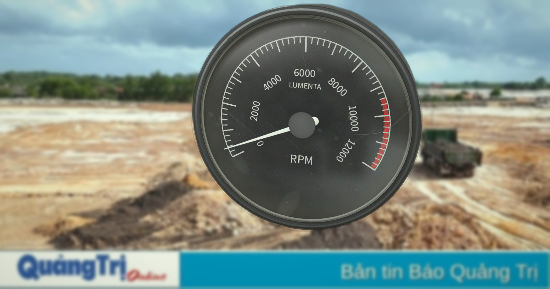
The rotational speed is 400 rpm
